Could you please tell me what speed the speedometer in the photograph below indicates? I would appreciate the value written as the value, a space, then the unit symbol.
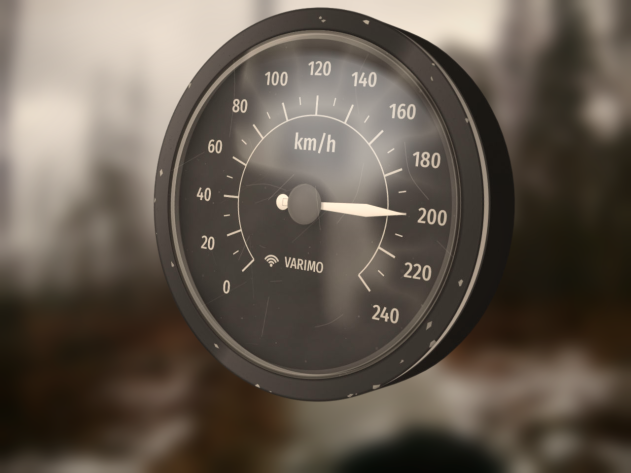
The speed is 200 km/h
